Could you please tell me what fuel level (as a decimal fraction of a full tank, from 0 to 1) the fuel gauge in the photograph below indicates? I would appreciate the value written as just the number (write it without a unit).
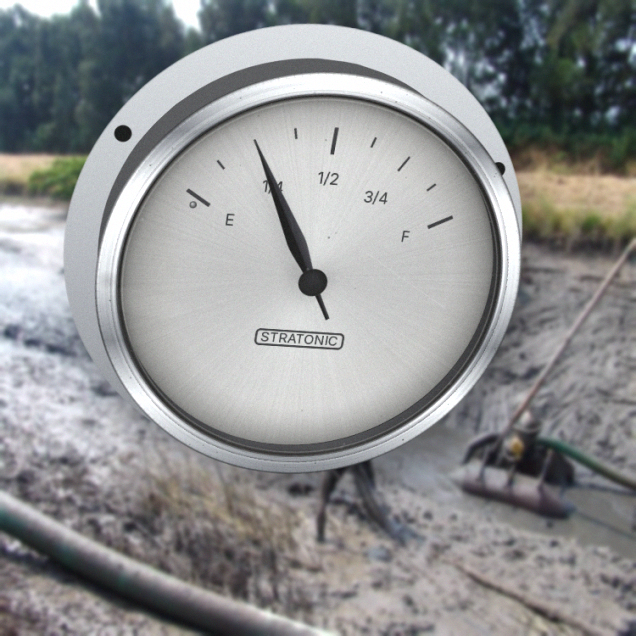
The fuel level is 0.25
